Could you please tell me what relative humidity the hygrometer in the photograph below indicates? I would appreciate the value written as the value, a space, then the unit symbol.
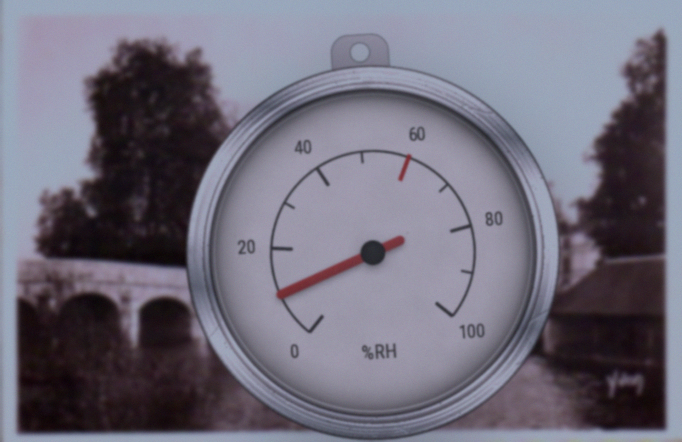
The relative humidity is 10 %
